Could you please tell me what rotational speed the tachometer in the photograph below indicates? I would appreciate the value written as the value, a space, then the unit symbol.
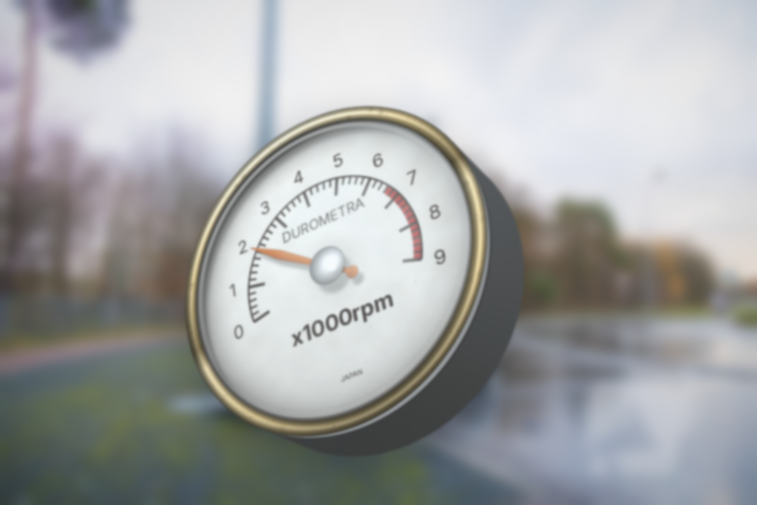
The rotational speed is 2000 rpm
